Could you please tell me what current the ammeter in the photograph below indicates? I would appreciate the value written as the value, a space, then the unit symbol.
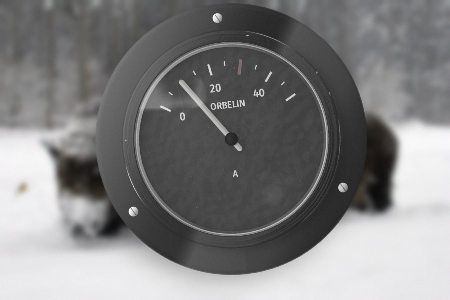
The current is 10 A
